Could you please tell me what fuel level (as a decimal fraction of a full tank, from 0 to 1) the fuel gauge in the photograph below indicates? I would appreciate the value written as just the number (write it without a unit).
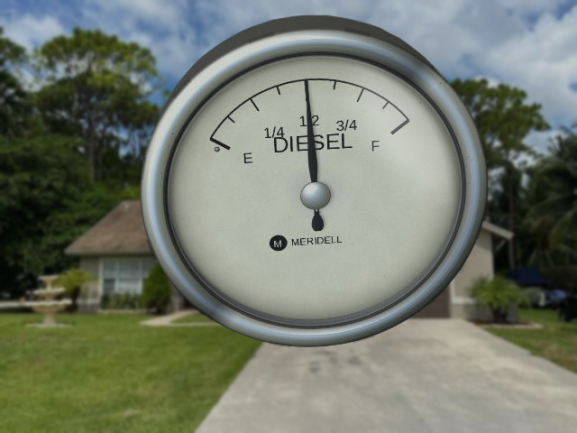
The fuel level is 0.5
